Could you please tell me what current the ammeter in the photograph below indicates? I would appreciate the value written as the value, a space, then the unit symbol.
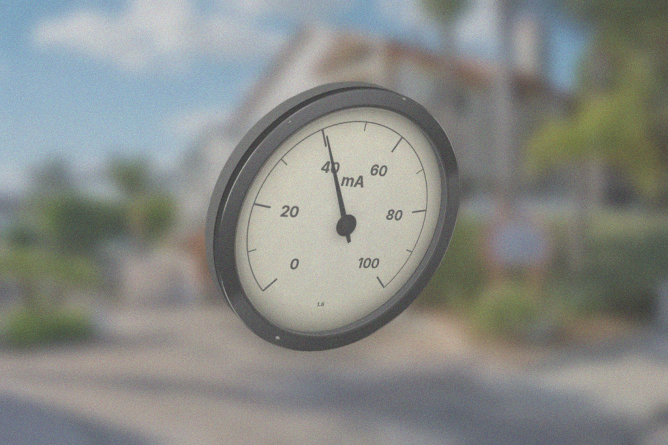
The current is 40 mA
